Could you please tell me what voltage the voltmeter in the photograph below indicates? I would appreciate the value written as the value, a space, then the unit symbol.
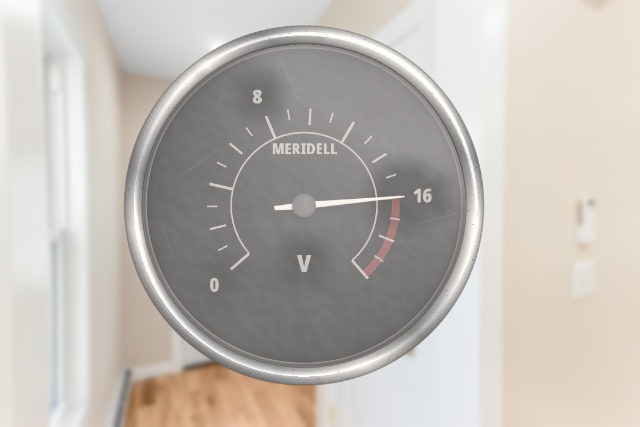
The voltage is 16 V
